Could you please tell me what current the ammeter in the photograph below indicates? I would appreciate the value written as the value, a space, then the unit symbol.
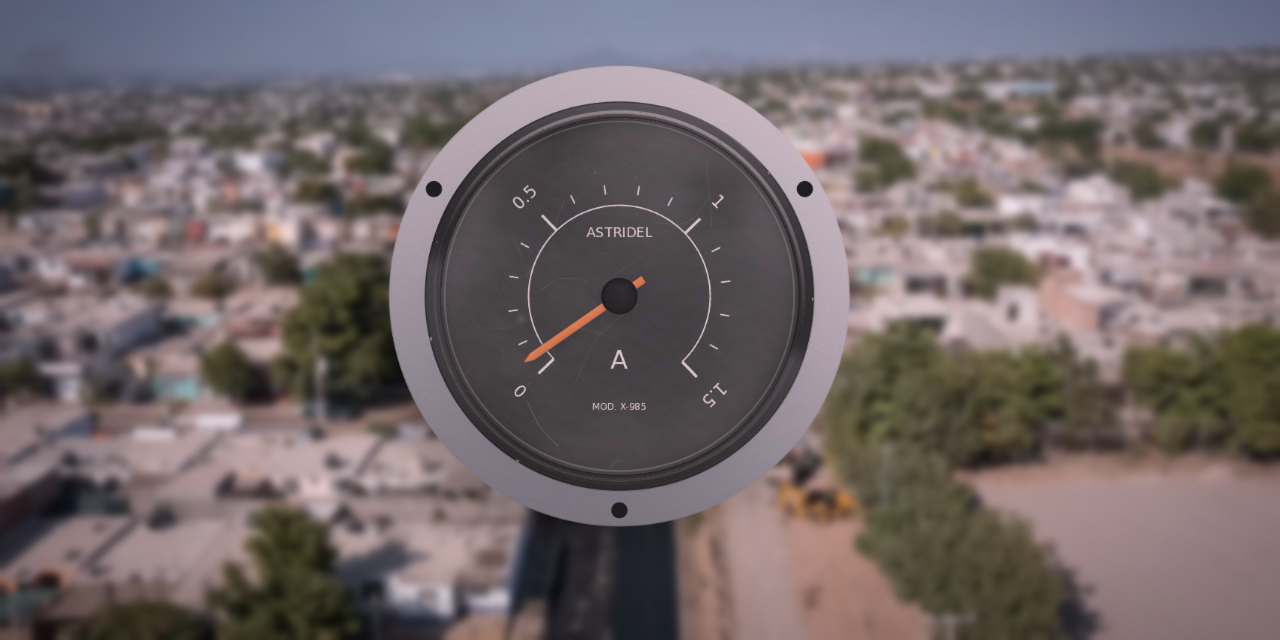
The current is 0.05 A
